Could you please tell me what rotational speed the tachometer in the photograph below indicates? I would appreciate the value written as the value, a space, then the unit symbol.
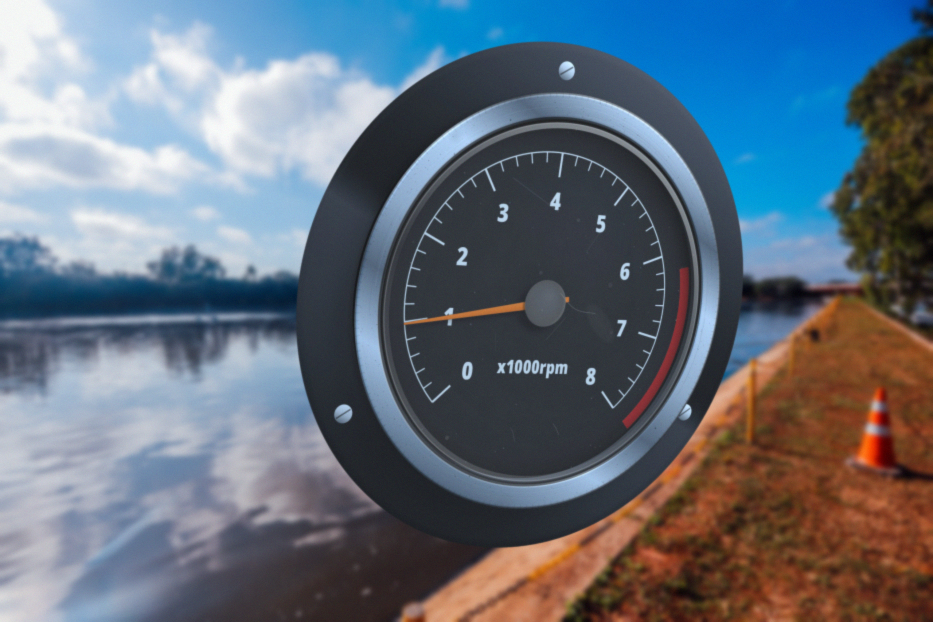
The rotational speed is 1000 rpm
